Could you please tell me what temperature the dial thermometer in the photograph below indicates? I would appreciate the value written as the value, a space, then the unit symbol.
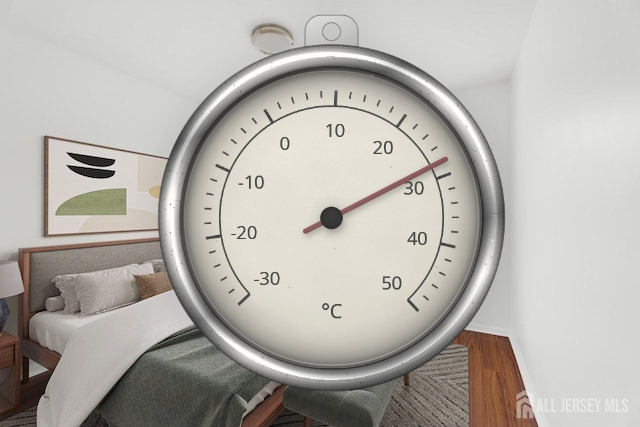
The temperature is 28 °C
